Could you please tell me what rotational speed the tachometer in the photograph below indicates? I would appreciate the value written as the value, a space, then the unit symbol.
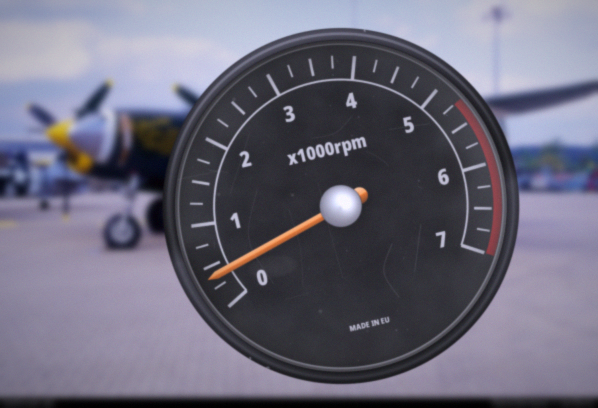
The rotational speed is 375 rpm
